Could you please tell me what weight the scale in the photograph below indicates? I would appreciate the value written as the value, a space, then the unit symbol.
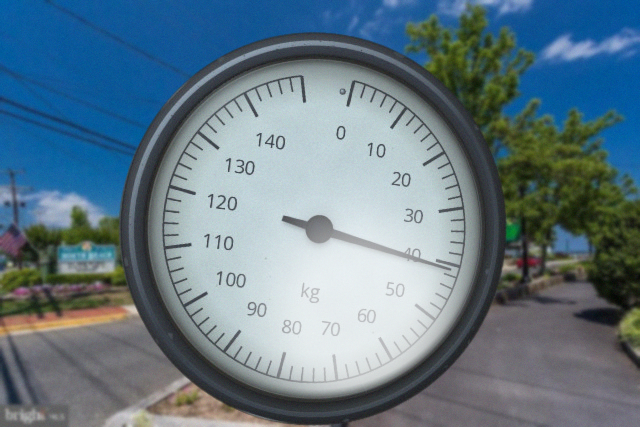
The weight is 41 kg
